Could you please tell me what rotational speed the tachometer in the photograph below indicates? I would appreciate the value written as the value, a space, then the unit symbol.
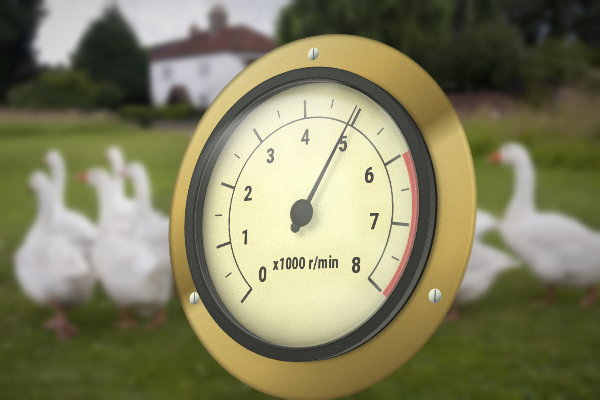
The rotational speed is 5000 rpm
